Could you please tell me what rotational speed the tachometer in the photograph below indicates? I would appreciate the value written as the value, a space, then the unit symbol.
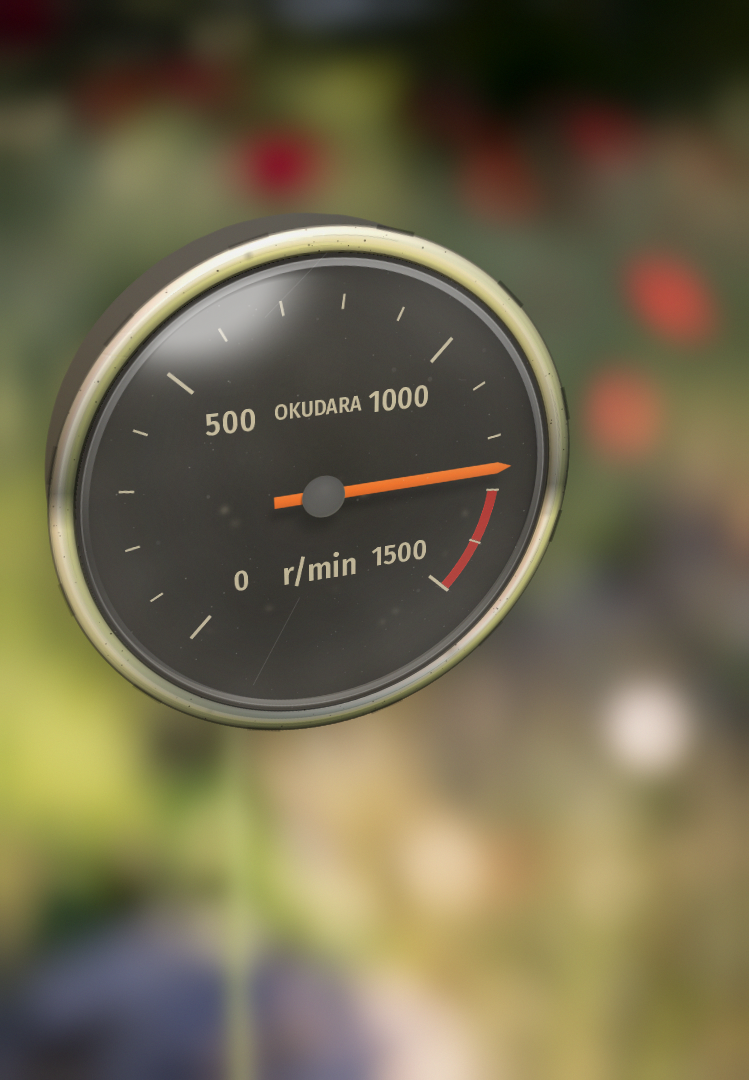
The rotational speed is 1250 rpm
